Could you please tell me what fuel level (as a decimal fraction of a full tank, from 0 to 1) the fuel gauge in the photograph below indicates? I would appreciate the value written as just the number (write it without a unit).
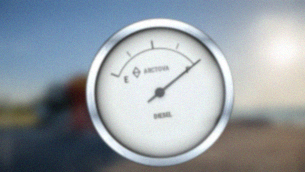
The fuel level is 1
